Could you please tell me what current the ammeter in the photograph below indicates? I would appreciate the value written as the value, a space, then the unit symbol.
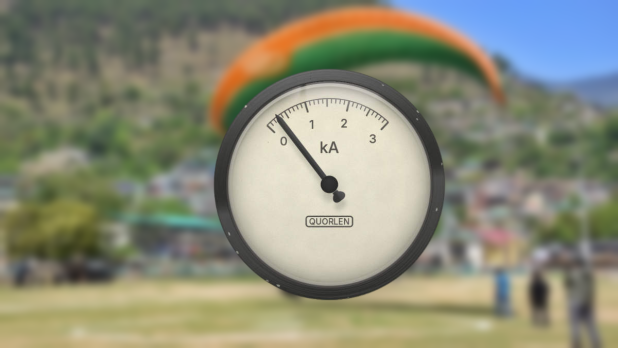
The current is 0.3 kA
